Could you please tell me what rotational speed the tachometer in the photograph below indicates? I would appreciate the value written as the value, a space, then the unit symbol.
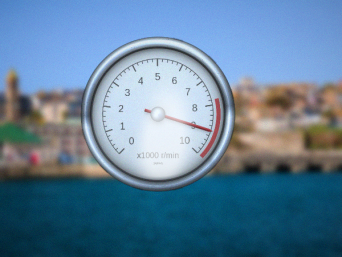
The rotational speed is 9000 rpm
